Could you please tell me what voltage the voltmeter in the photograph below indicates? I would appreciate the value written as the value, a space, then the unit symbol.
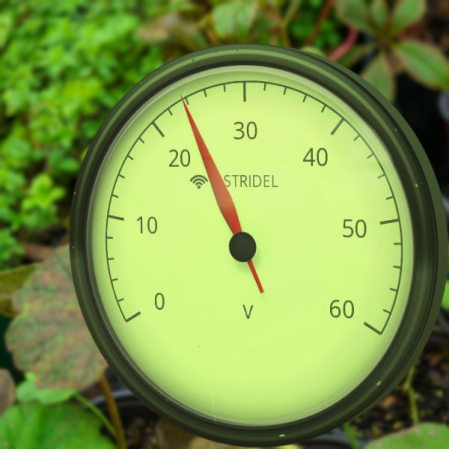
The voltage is 24 V
